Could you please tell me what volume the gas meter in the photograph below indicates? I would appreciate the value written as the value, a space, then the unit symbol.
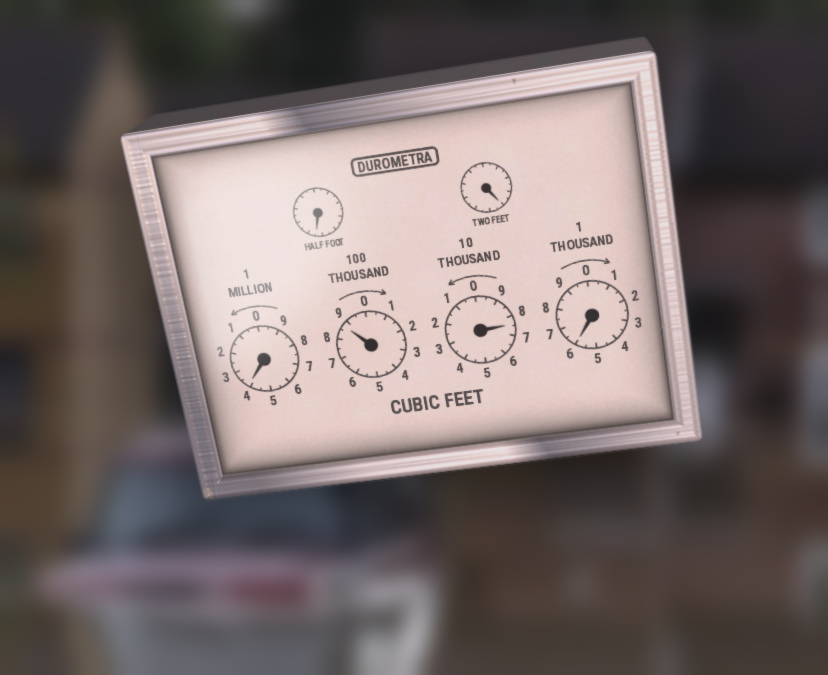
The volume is 387600 ft³
